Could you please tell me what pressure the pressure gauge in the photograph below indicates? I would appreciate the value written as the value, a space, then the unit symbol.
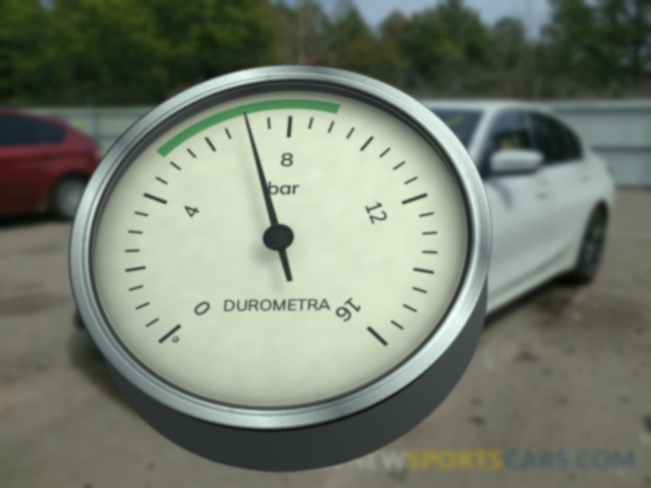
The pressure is 7 bar
